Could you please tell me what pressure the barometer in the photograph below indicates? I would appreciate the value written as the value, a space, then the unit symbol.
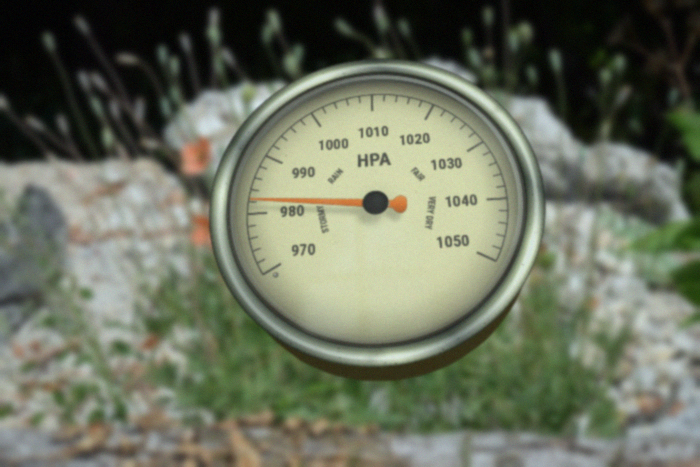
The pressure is 982 hPa
